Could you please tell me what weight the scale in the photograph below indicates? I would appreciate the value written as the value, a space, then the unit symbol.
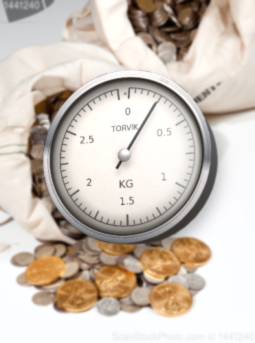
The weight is 0.25 kg
